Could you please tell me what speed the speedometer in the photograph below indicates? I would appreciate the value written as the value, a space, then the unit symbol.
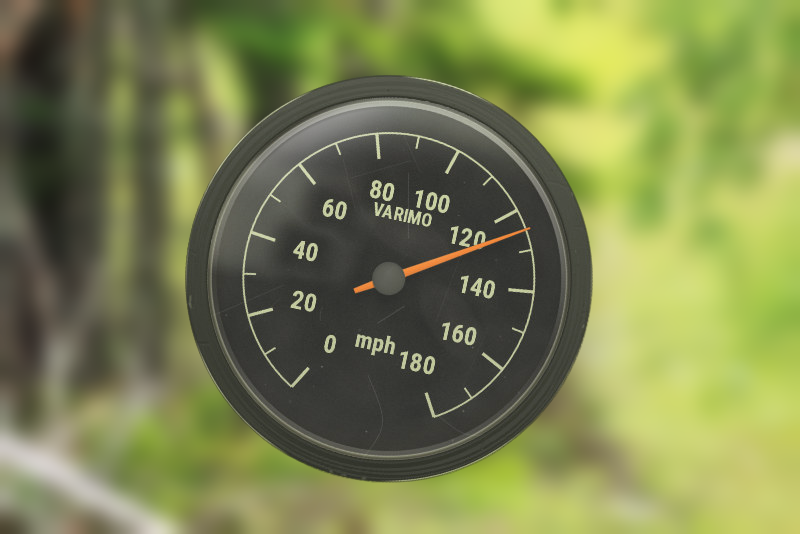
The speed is 125 mph
